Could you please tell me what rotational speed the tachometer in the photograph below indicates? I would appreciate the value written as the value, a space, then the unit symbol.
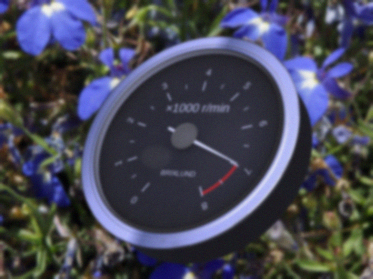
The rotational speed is 7000 rpm
